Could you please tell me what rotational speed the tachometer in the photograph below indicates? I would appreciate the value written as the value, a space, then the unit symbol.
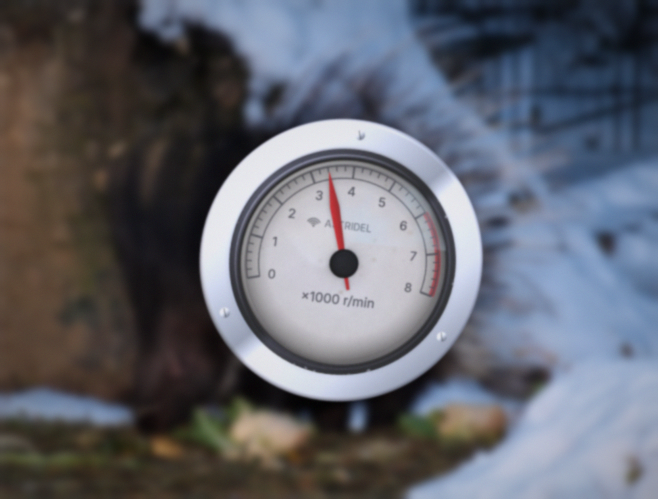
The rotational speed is 3400 rpm
